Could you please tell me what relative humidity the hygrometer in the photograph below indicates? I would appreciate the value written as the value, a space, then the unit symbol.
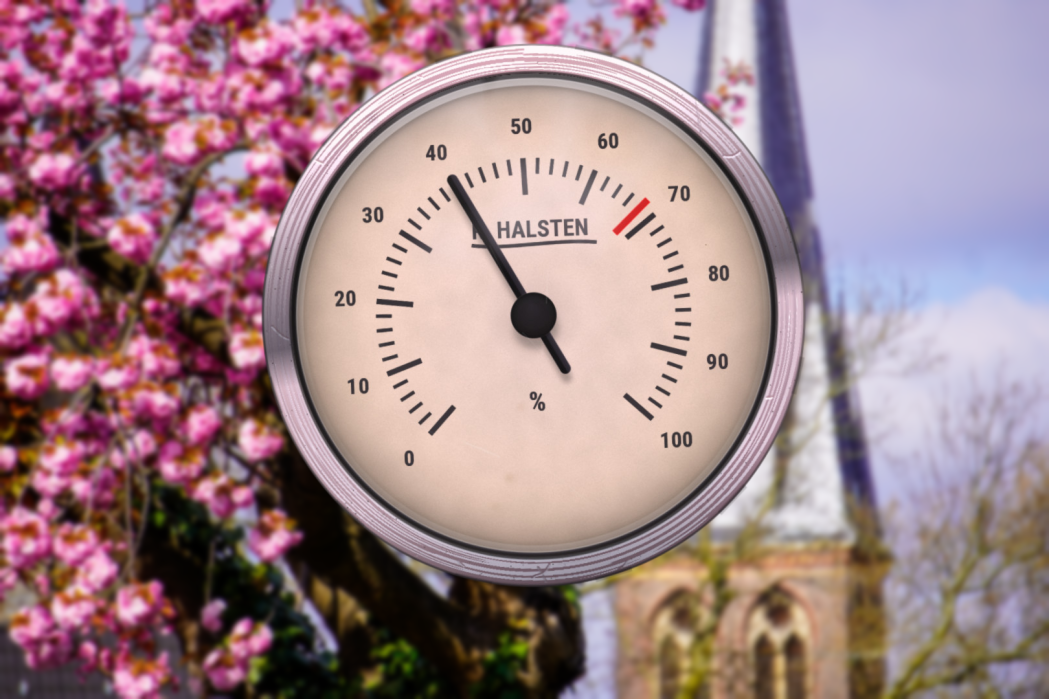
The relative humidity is 40 %
